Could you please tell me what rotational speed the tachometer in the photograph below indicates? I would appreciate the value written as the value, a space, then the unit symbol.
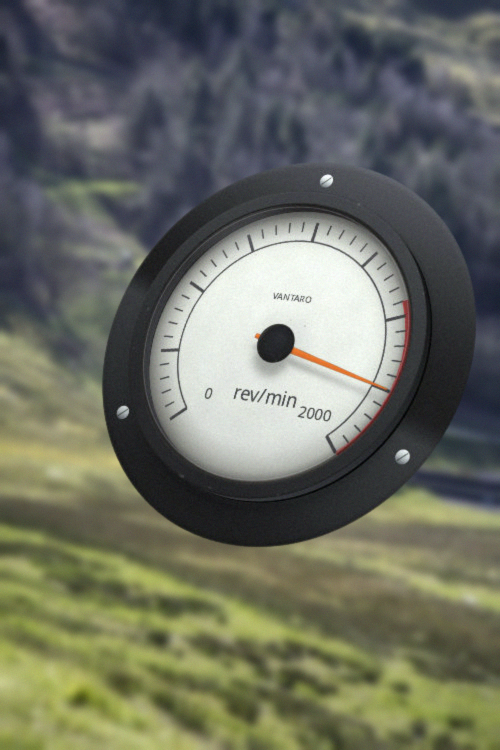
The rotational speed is 1750 rpm
